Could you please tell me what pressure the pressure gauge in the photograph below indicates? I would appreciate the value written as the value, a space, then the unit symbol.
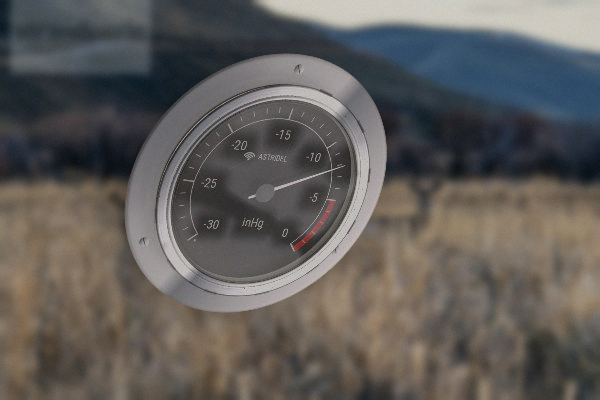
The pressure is -8 inHg
